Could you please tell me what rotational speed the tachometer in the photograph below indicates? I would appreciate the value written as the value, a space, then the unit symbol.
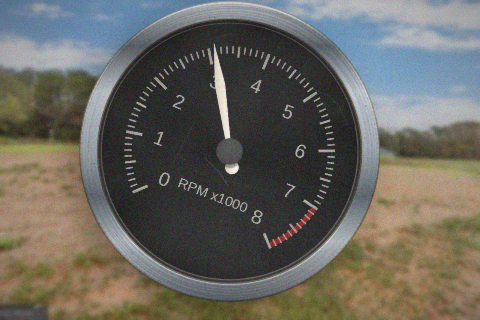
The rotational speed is 3100 rpm
